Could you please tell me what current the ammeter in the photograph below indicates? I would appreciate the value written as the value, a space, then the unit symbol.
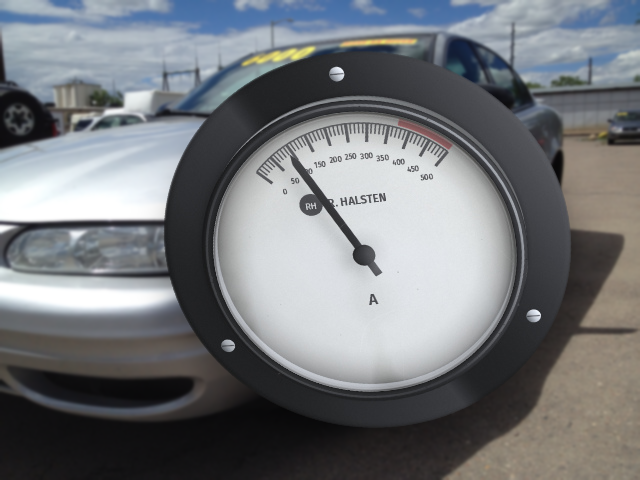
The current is 100 A
